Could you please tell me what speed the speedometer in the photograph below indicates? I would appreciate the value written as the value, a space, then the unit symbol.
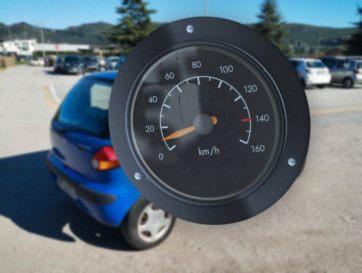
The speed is 10 km/h
